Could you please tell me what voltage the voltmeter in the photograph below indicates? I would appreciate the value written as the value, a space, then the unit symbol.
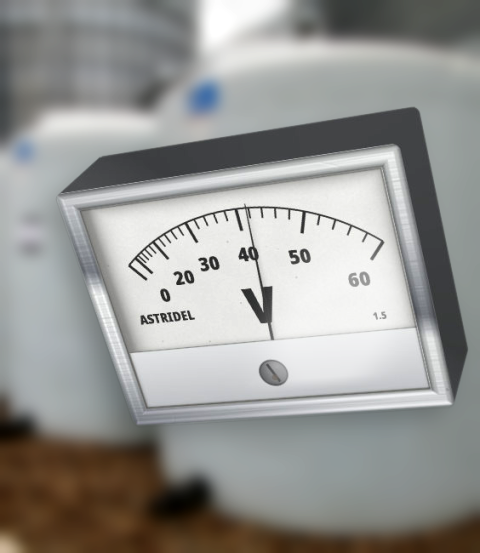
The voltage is 42 V
